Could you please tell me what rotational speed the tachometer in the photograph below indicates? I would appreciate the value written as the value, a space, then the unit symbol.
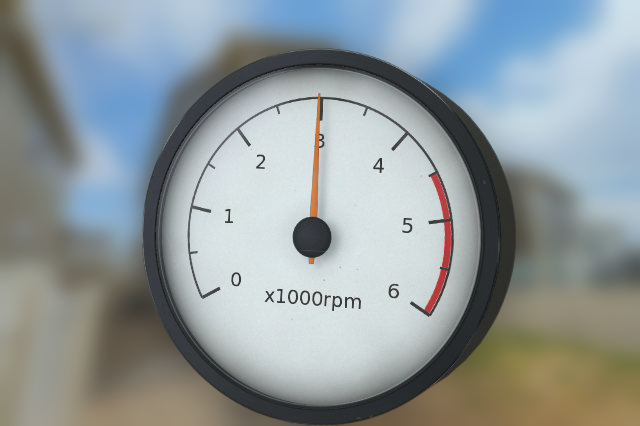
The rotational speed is 3000 rpm
